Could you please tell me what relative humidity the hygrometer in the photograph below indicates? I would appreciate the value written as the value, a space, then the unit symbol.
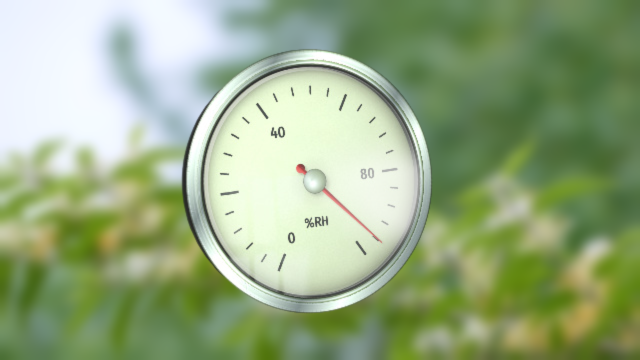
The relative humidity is 96 %
